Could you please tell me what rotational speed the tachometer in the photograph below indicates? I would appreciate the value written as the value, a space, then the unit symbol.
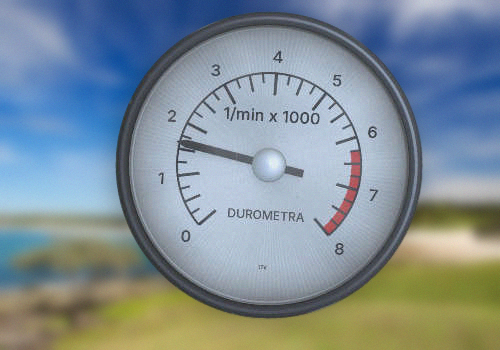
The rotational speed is 1625 rpm
